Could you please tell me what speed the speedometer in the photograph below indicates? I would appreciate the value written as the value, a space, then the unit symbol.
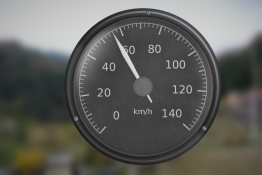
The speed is 56 km/h
